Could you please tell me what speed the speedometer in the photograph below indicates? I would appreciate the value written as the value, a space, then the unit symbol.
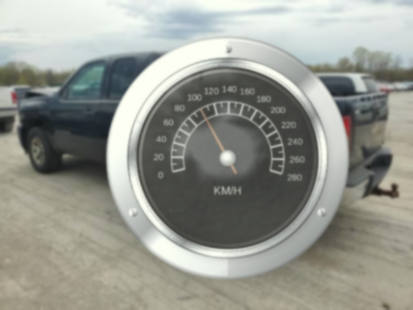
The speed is 100 km/h
